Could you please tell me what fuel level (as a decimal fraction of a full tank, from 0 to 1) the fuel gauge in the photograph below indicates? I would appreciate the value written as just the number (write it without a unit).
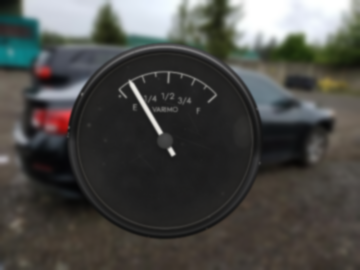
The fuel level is 0.125
